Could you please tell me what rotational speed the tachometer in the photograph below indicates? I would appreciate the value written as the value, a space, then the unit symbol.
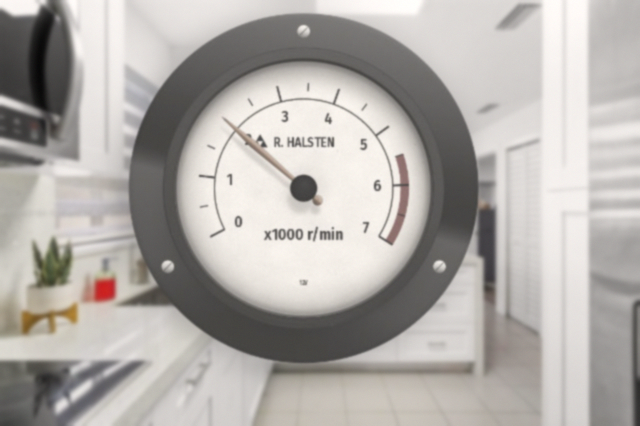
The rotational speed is 2000 rpm
